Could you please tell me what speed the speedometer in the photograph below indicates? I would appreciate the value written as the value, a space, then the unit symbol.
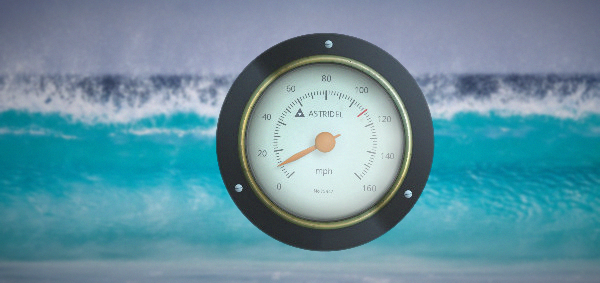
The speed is 10 mph
